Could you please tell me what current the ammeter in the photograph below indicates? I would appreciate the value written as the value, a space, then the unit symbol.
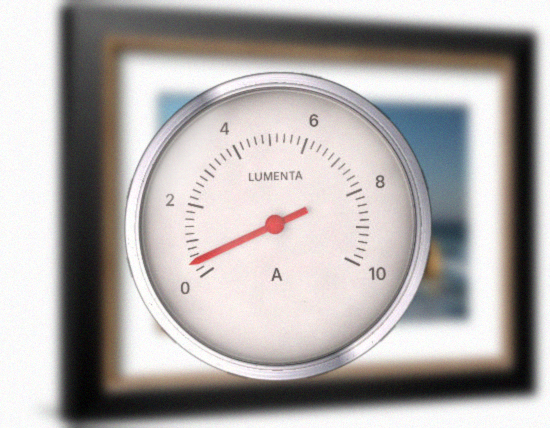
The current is 0.4 A
